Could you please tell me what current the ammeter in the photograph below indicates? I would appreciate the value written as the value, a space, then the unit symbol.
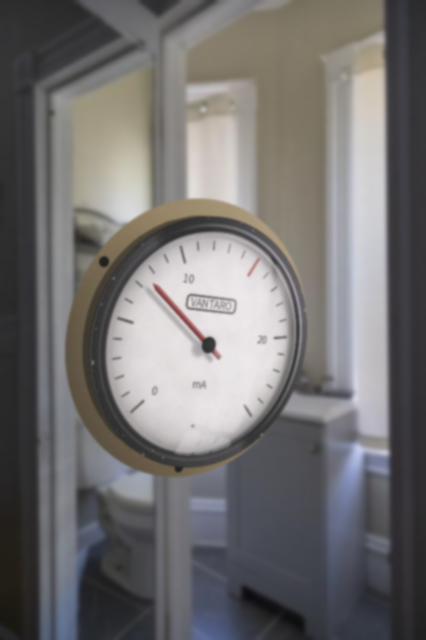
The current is 7.5 mA
